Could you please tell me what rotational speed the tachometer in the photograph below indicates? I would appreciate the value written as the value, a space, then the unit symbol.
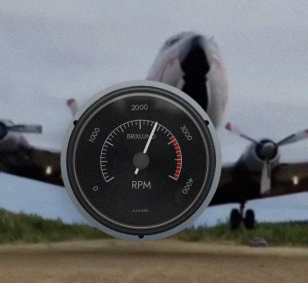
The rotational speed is 2400 rpm
